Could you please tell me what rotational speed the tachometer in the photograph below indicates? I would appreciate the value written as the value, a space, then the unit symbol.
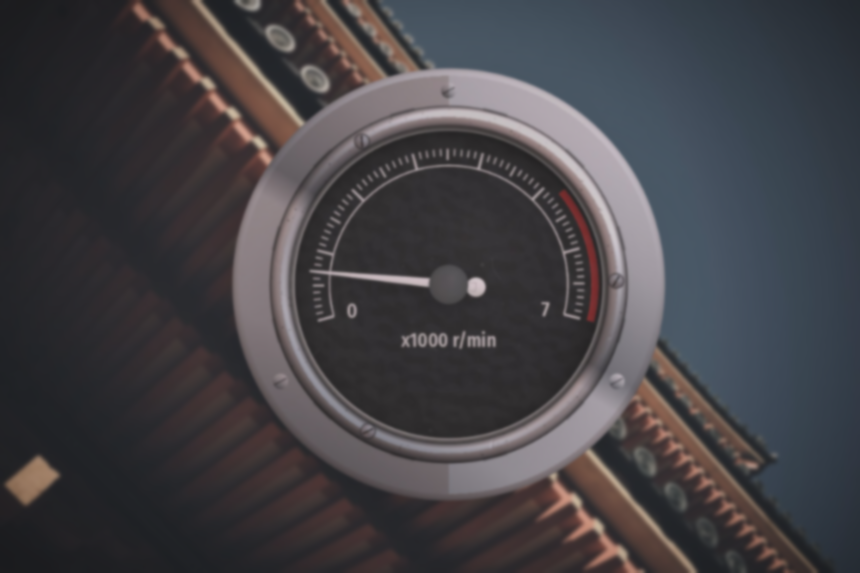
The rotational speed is 700 rpm
